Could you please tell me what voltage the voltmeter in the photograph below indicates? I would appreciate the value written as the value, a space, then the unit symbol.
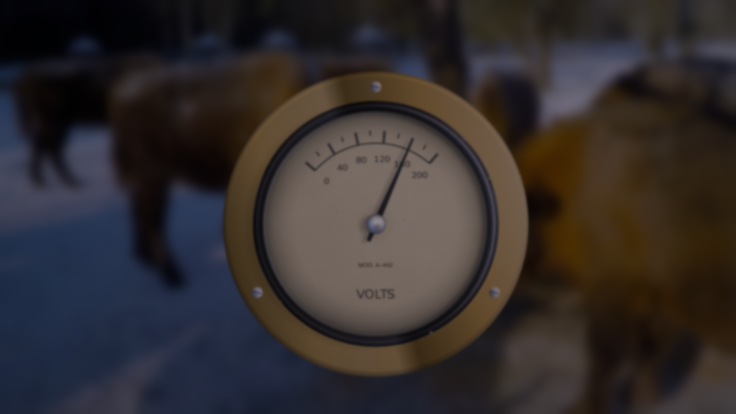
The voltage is 160 V
